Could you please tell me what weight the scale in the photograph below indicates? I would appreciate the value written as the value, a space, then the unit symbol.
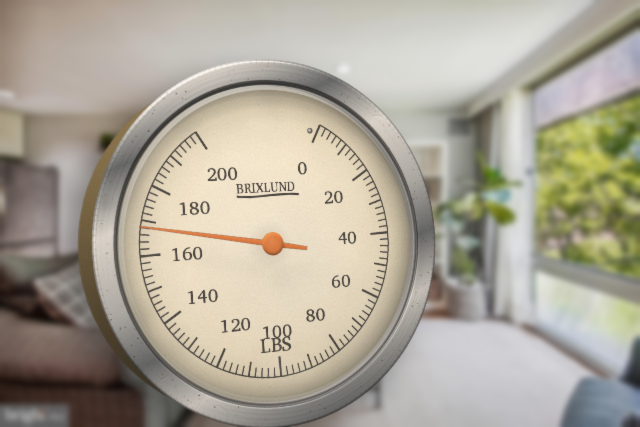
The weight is 168 lb
